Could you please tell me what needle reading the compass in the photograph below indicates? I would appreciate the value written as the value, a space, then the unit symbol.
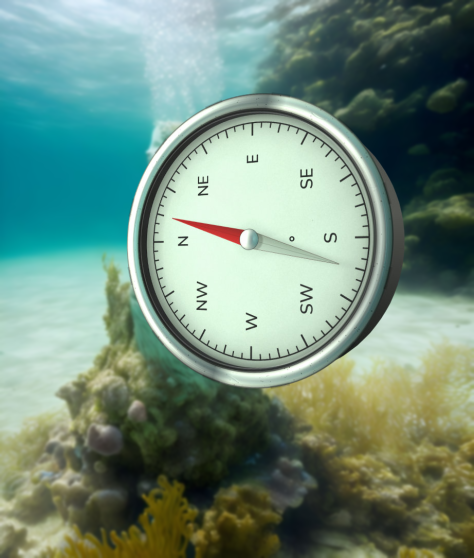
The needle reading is 15 °
